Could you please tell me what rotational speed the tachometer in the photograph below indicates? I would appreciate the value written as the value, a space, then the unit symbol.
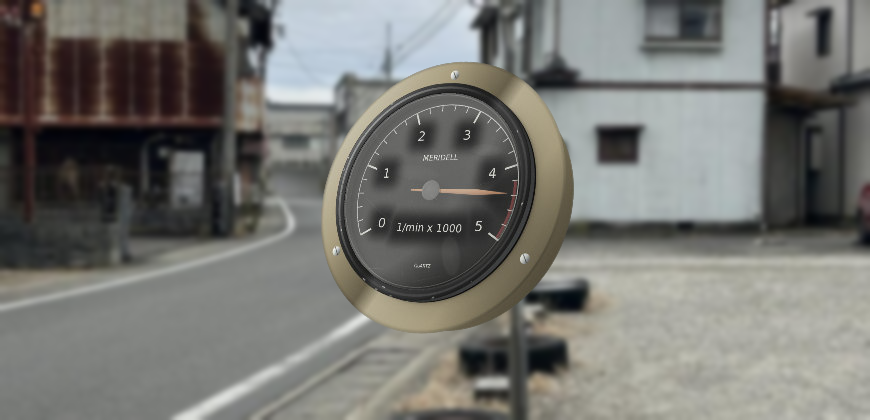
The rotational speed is 4400 rpm
